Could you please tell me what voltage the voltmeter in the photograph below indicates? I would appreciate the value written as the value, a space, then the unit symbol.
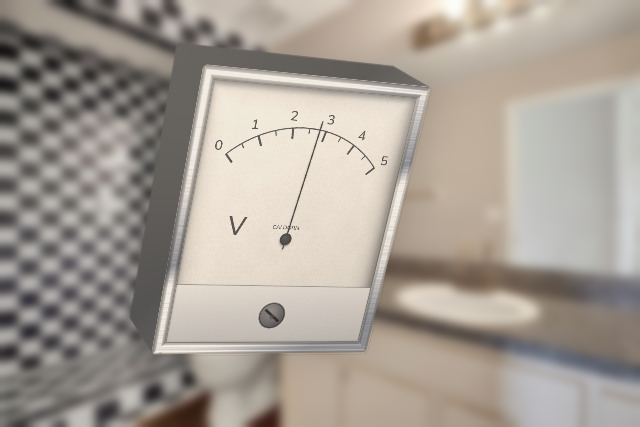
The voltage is 2.75 V
